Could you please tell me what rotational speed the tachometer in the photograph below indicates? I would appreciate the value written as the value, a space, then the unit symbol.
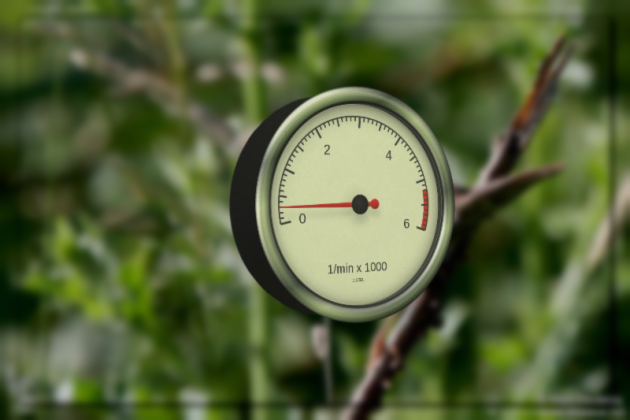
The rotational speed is 300 rpm
